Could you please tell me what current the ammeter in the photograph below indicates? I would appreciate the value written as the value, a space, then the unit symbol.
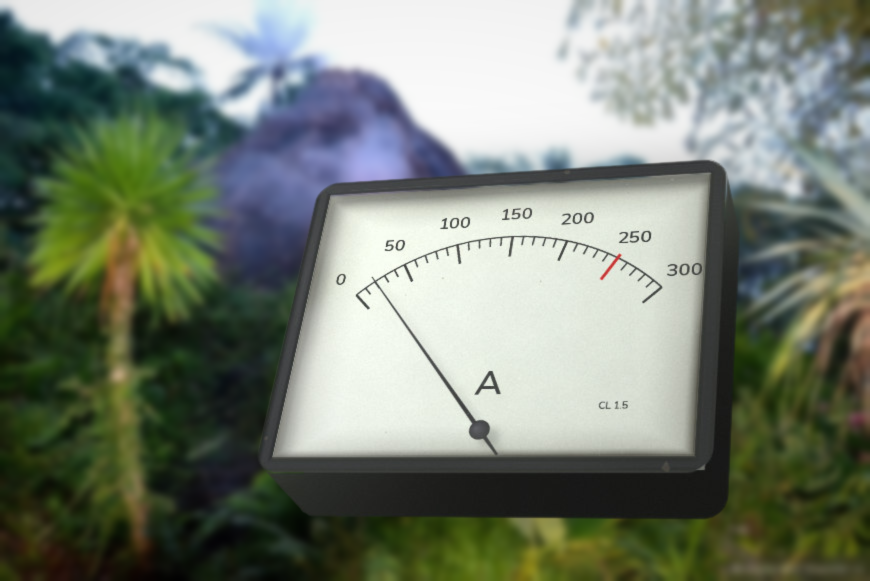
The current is 20 A
